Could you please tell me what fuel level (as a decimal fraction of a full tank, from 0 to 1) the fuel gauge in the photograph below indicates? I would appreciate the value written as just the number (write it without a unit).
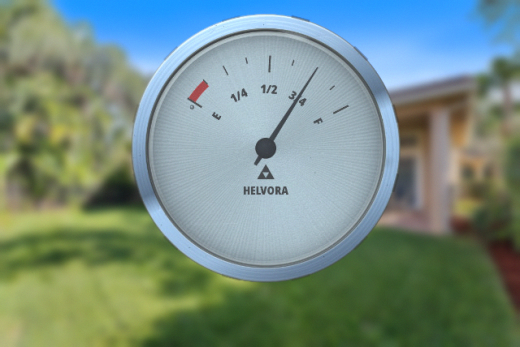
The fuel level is 0.75
